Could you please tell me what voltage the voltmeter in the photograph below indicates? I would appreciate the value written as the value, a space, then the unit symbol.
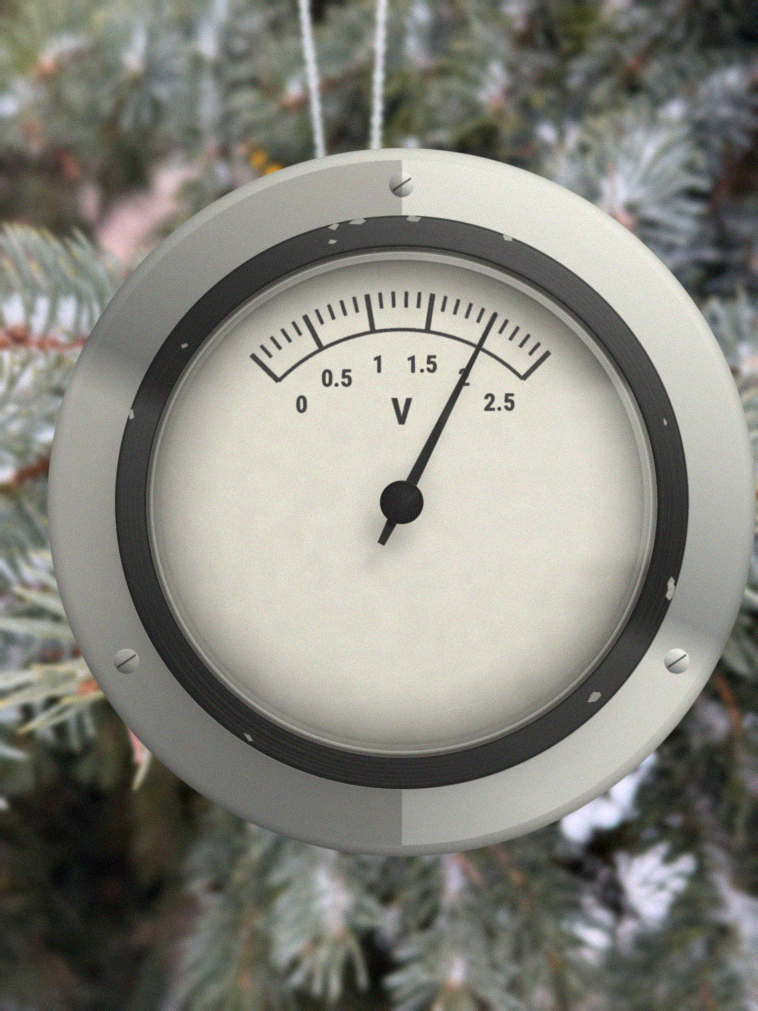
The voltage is 2 V
